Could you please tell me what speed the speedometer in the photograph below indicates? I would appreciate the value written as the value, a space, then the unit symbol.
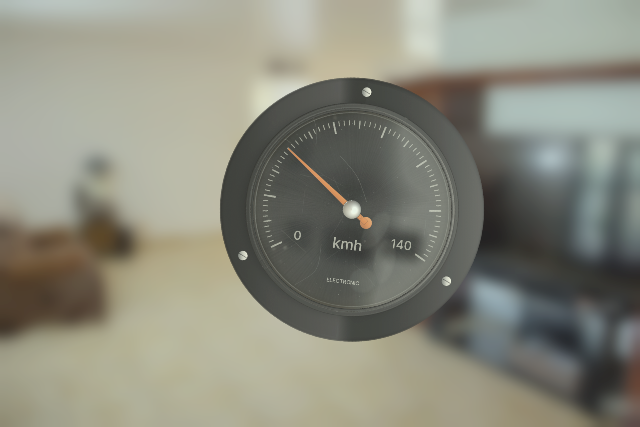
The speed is 40 km/h
